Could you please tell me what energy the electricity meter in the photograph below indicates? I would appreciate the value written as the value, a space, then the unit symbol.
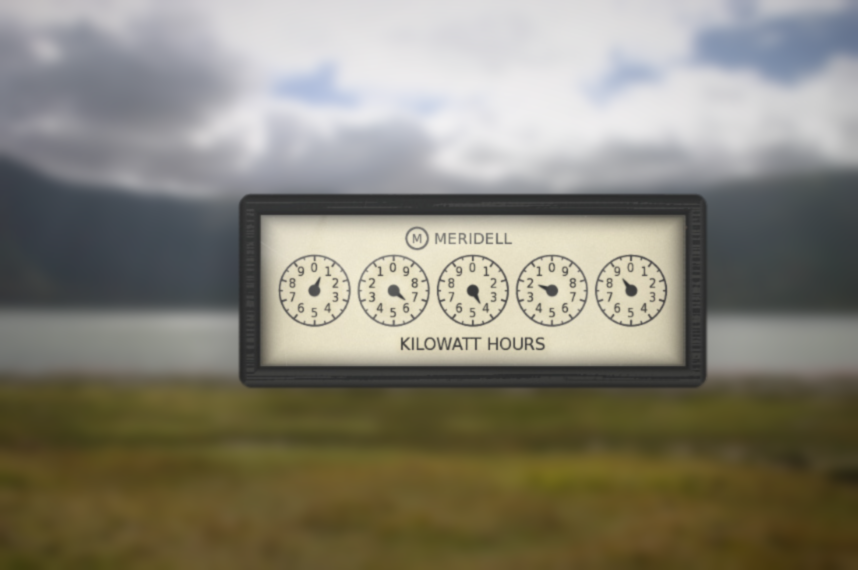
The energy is 6419 kWh
